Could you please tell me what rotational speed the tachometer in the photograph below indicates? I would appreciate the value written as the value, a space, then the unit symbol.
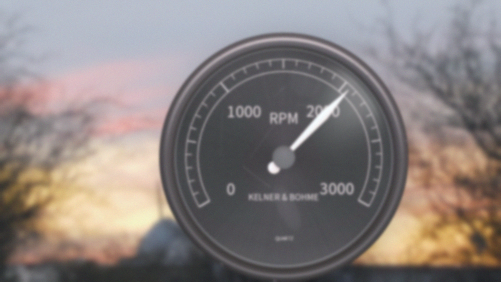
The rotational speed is 2050 rpm
